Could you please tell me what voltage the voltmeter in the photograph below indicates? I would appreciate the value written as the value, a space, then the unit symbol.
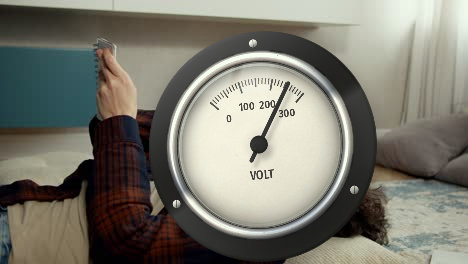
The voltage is 250 V
